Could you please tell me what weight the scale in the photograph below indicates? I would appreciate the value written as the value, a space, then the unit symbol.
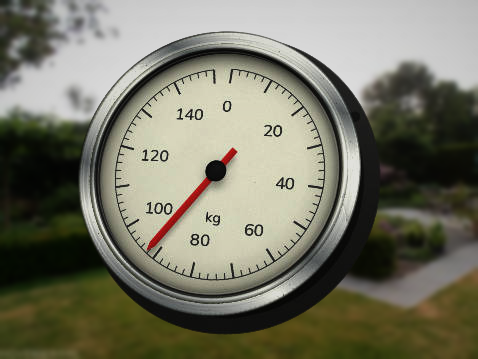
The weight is 92 kg
